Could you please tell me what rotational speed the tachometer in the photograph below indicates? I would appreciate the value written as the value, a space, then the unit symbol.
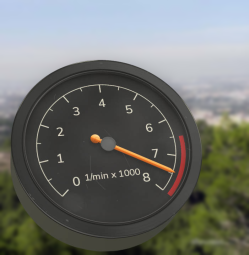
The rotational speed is 7500 rpm
